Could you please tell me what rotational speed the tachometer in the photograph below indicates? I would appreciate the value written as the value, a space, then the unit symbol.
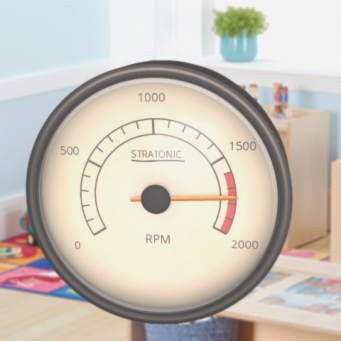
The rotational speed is 1750 rpm
